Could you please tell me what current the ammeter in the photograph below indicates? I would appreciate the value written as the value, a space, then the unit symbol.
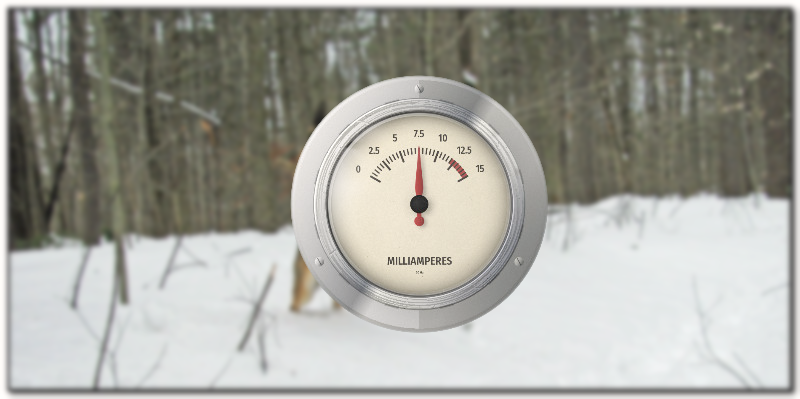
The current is 7.5 mA
